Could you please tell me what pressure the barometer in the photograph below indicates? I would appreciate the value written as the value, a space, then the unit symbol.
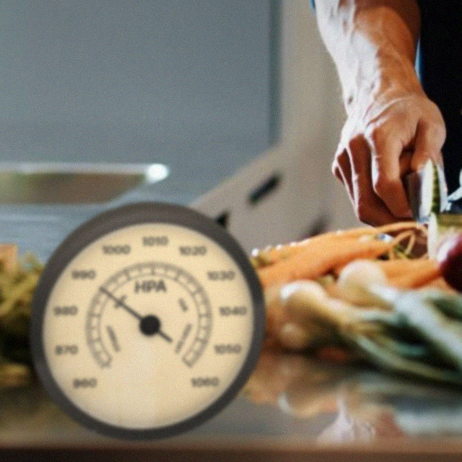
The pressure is 990 hPa
